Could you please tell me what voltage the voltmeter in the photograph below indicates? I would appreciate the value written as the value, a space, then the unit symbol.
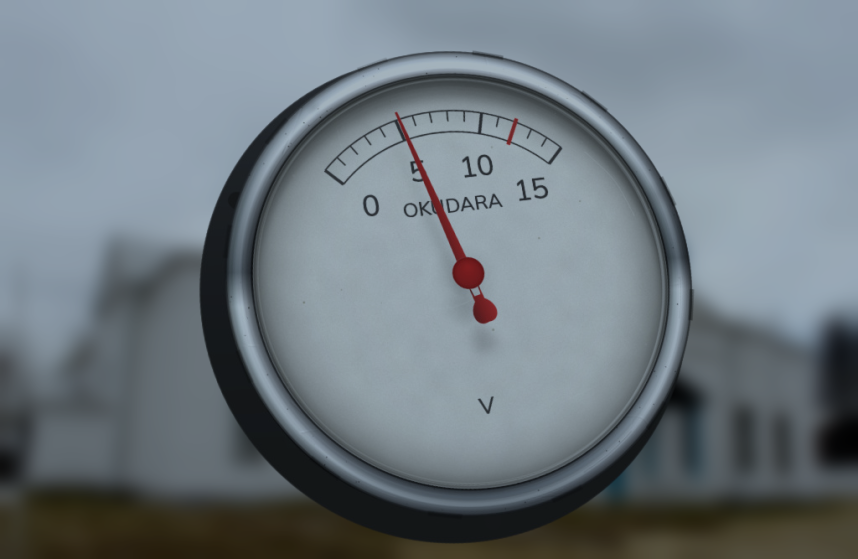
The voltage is 5 V
